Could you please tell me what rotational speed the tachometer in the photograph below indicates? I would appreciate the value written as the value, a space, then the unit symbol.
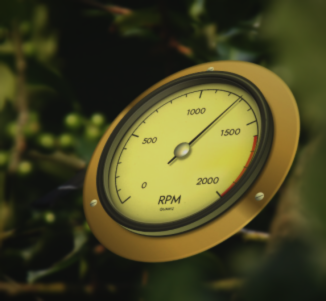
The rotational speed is 1300 rpm
